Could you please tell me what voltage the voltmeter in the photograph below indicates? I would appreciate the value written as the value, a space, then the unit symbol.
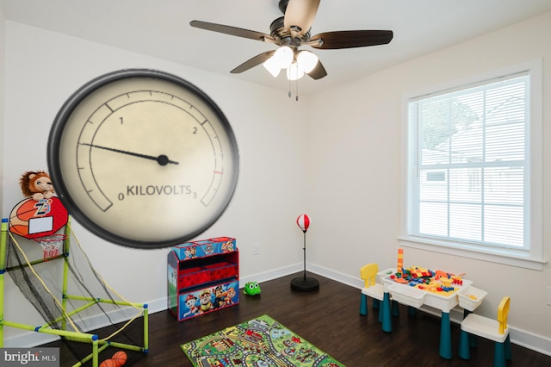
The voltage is 0.6 kV
